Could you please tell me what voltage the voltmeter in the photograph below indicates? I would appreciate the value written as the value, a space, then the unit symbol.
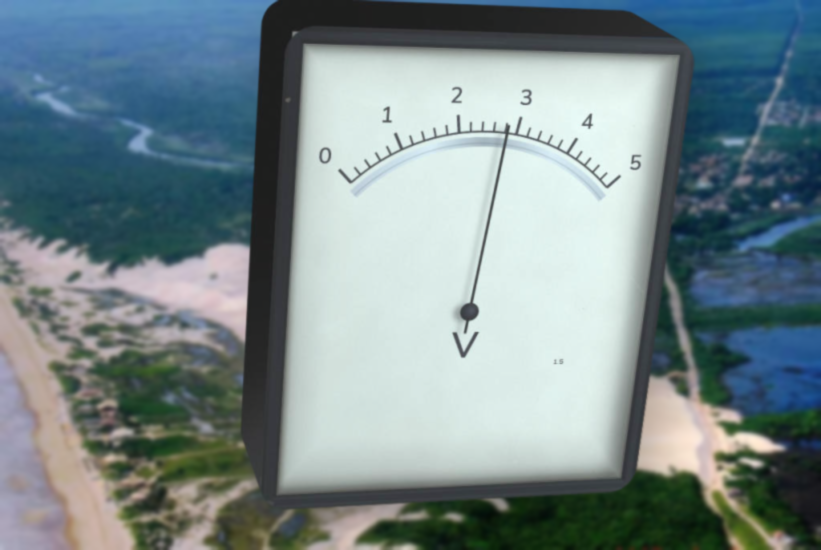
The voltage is 2.8 V
